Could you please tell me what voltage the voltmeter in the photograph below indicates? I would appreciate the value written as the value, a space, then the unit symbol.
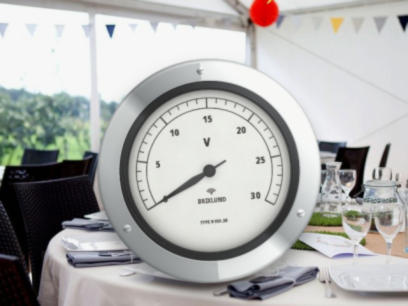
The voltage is 0 V
